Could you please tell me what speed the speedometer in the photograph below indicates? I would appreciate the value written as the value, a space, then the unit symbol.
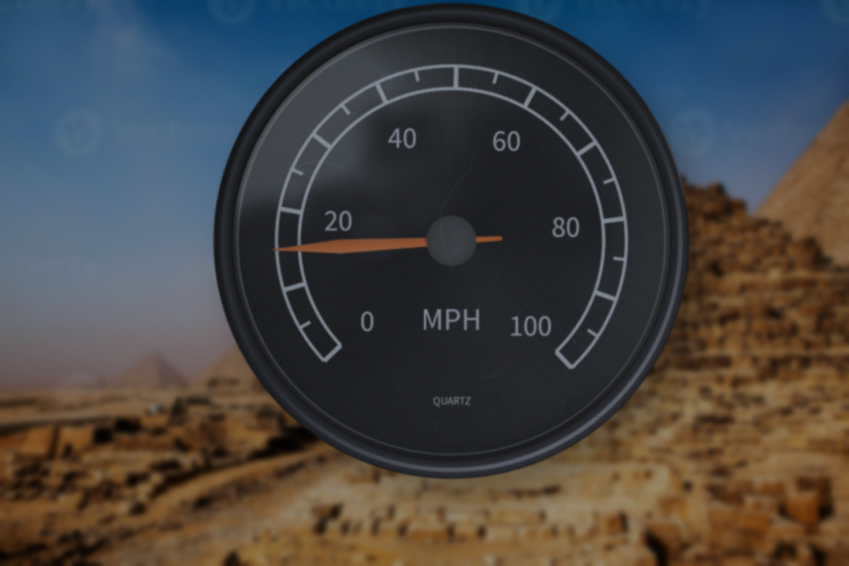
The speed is 15 mph
